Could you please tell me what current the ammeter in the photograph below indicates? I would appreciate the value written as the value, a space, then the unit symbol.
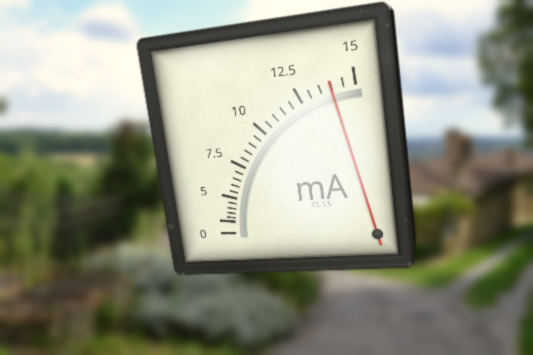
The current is 14 mA
